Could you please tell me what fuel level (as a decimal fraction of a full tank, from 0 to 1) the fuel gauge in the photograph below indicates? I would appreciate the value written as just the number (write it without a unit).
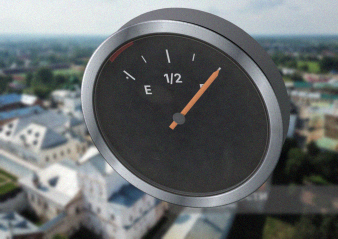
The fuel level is 1
